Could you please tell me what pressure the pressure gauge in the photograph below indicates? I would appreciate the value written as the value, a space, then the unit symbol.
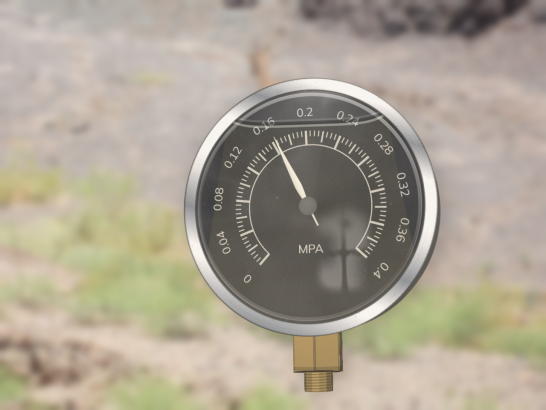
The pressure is 0.165 MPa
